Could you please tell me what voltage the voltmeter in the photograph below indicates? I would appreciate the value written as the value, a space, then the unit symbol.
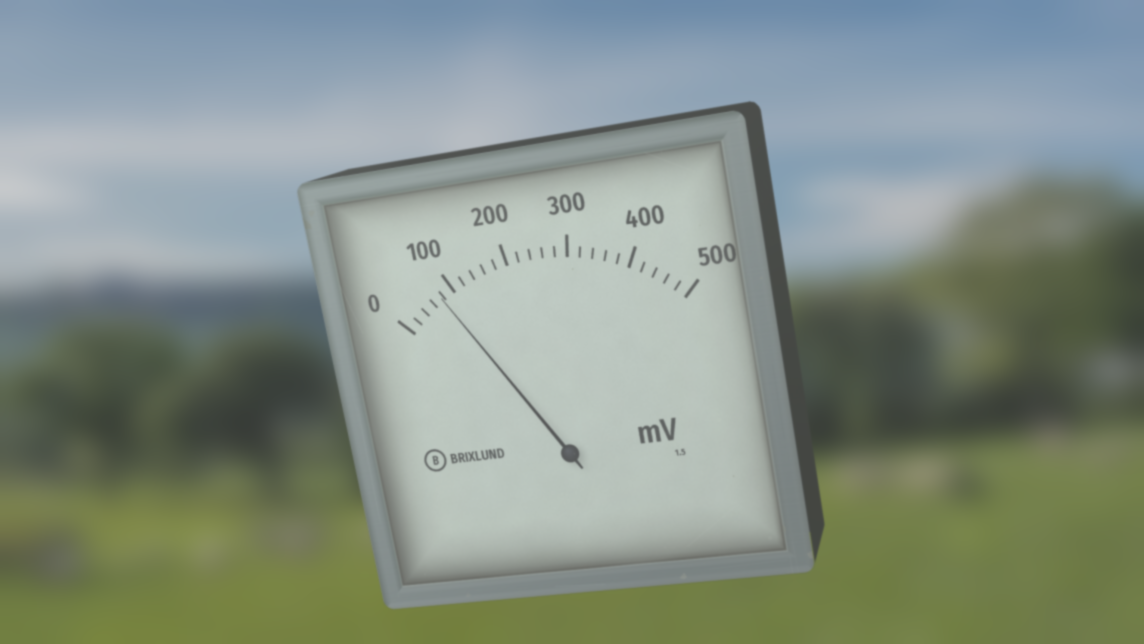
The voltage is 80 mV
